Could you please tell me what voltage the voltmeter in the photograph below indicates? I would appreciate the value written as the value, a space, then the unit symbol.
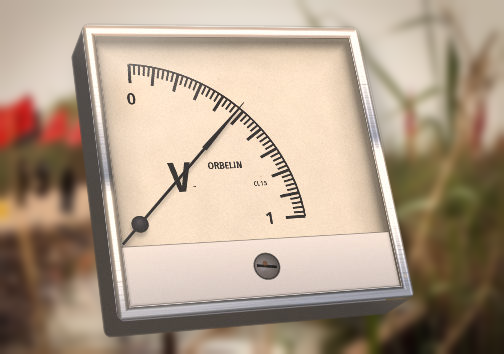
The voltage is 0.48 V
